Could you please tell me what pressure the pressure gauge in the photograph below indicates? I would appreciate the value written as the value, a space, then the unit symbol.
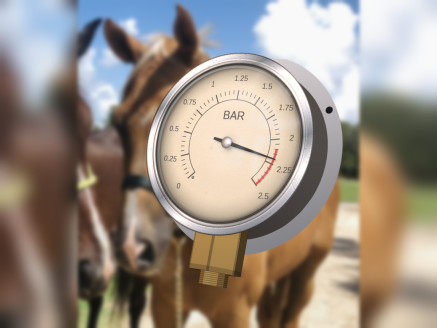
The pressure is 2.2 bar
